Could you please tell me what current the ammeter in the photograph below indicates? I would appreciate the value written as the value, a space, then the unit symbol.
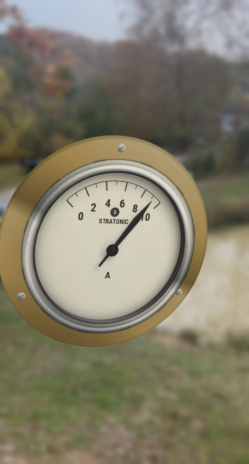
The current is 9 A
